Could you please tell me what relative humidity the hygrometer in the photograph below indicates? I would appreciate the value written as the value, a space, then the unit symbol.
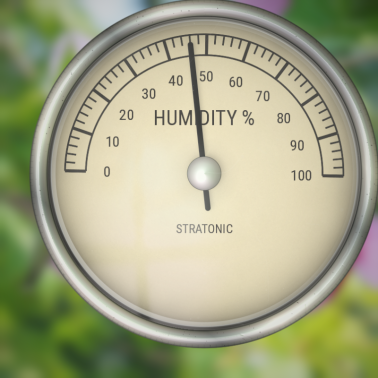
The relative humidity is 46 %
